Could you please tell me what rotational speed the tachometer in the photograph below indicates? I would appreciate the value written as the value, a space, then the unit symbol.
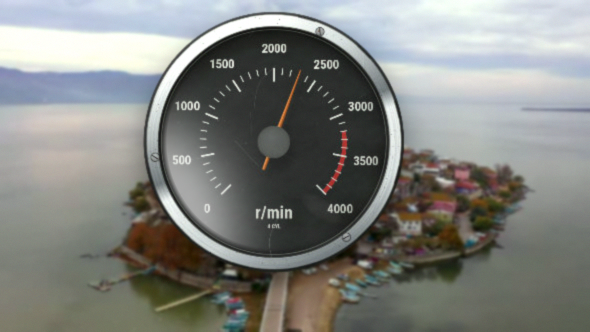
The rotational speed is 2300 rpm
